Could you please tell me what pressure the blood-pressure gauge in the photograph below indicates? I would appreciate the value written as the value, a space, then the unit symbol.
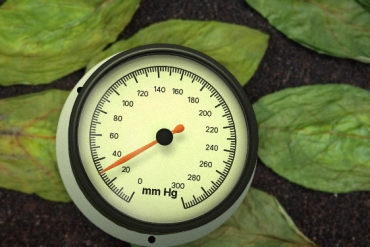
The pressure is 30 mmHg
